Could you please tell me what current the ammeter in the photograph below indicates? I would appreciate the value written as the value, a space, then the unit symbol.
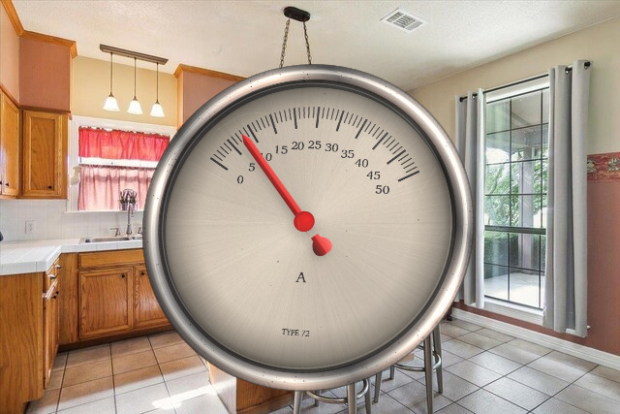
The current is 8 A
